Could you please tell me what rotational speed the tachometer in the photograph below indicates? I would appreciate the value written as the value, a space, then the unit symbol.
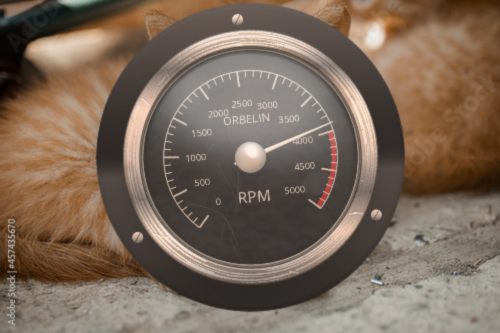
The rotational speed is 3900 rpm
